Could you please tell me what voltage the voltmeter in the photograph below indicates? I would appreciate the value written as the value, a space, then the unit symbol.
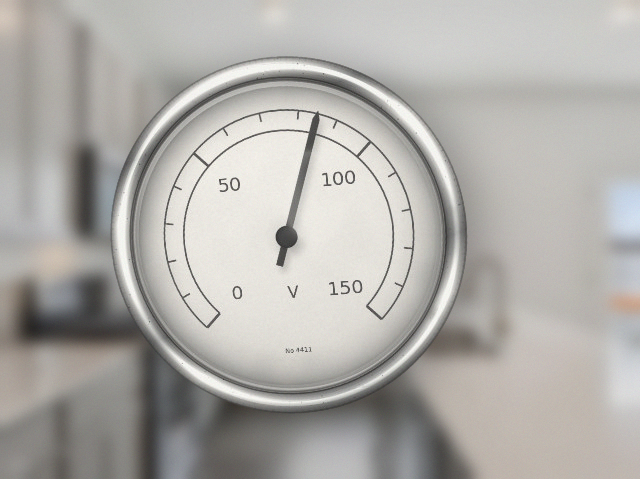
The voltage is 85 V
